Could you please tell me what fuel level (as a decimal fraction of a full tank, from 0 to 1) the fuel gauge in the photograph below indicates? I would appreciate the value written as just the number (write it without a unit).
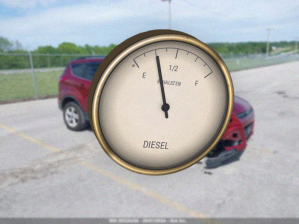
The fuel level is 0.25
